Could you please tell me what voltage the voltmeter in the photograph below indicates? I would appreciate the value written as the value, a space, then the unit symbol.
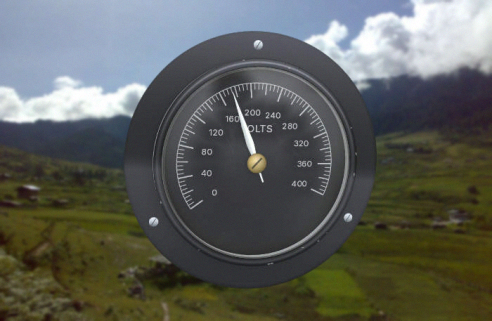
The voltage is 175 V
